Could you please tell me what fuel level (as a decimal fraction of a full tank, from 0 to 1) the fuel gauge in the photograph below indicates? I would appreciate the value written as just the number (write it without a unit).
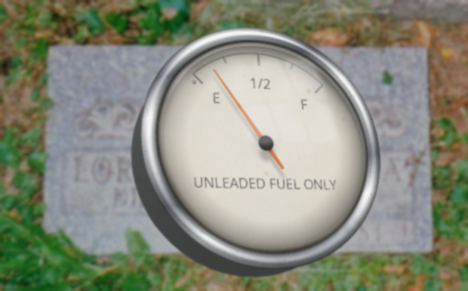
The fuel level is 0.125
